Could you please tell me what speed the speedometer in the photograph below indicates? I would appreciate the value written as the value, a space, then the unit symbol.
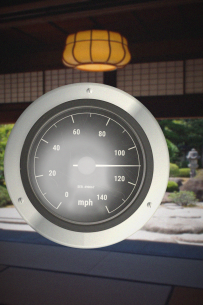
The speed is 110 mph
